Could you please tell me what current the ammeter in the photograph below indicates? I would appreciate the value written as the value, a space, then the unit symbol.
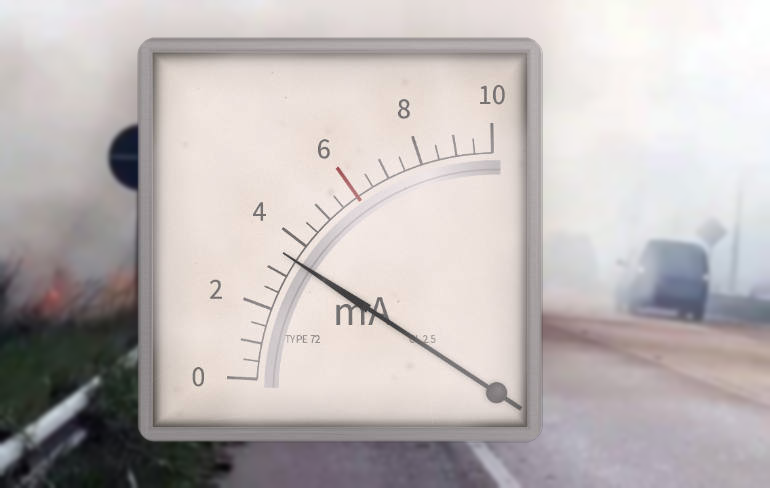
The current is 3.5 mA
